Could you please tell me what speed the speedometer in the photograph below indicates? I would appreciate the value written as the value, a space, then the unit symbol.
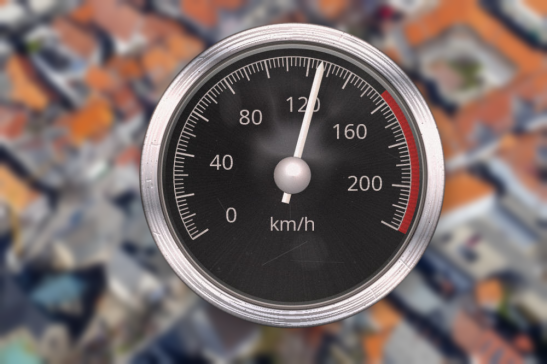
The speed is 126 km/h
